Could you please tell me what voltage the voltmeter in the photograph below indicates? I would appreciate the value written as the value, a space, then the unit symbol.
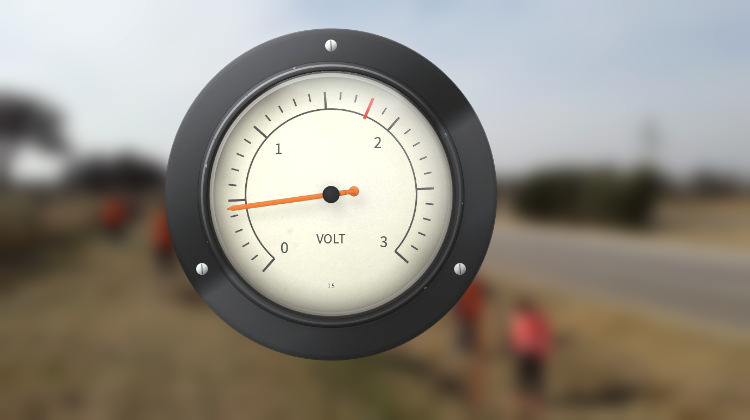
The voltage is 0.45 V
